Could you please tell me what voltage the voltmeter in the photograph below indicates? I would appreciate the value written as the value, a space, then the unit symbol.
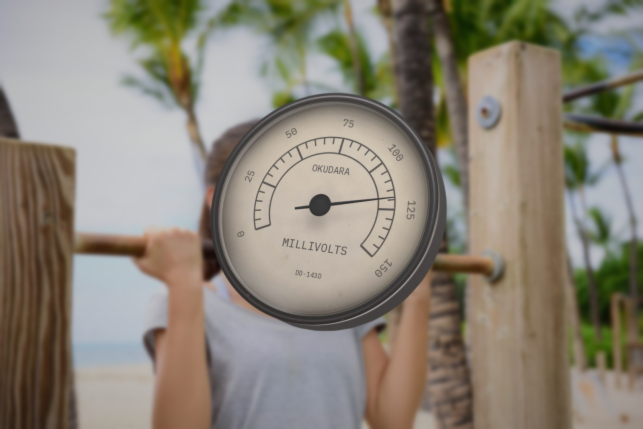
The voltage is 120 mV
